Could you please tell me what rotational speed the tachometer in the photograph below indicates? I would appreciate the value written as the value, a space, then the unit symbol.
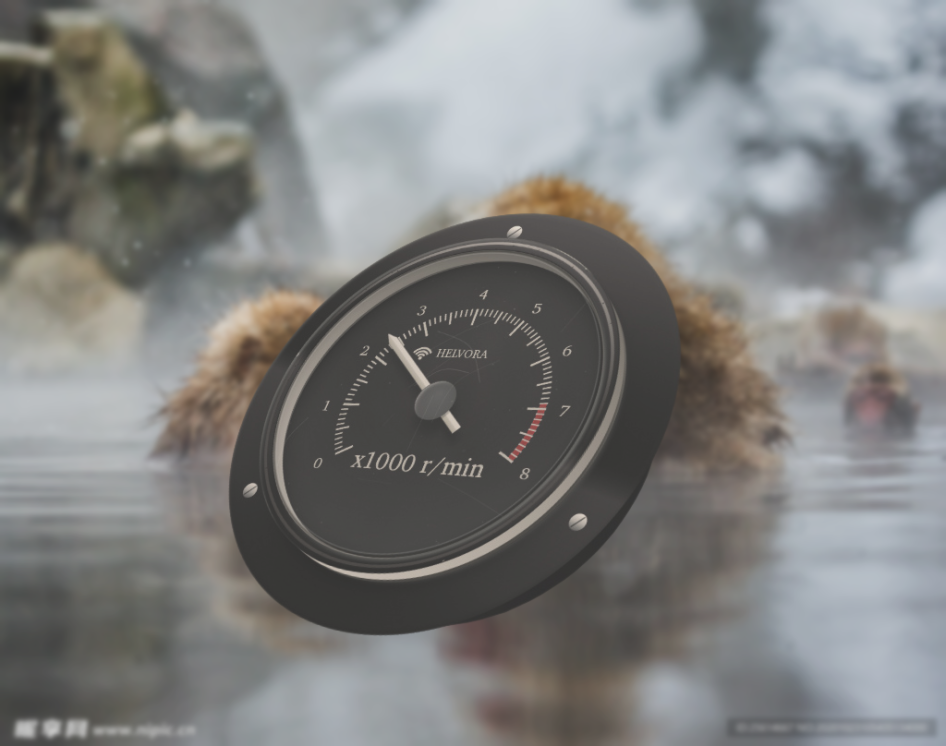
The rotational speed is 2400 rpm
